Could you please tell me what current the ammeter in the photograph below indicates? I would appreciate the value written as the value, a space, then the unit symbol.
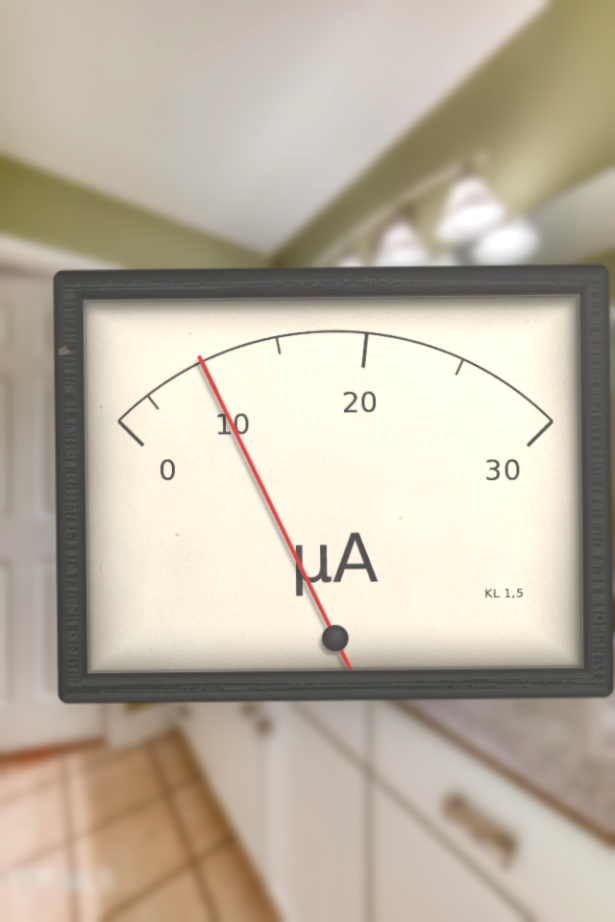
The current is 10 µA
